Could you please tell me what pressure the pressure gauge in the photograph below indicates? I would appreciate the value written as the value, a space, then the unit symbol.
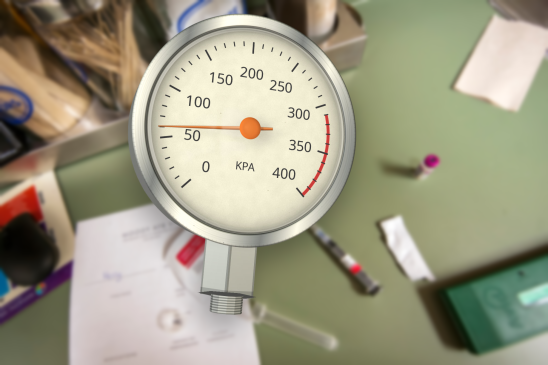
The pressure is 60 kPa
